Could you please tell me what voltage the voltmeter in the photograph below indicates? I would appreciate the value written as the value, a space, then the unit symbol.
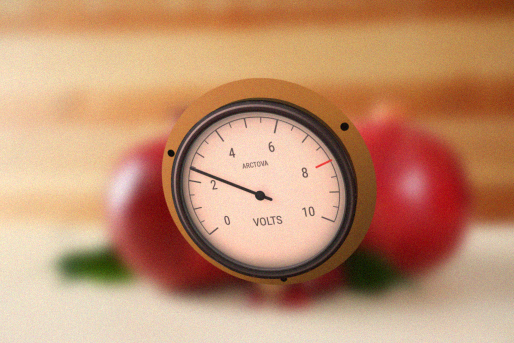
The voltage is 2.5 V
